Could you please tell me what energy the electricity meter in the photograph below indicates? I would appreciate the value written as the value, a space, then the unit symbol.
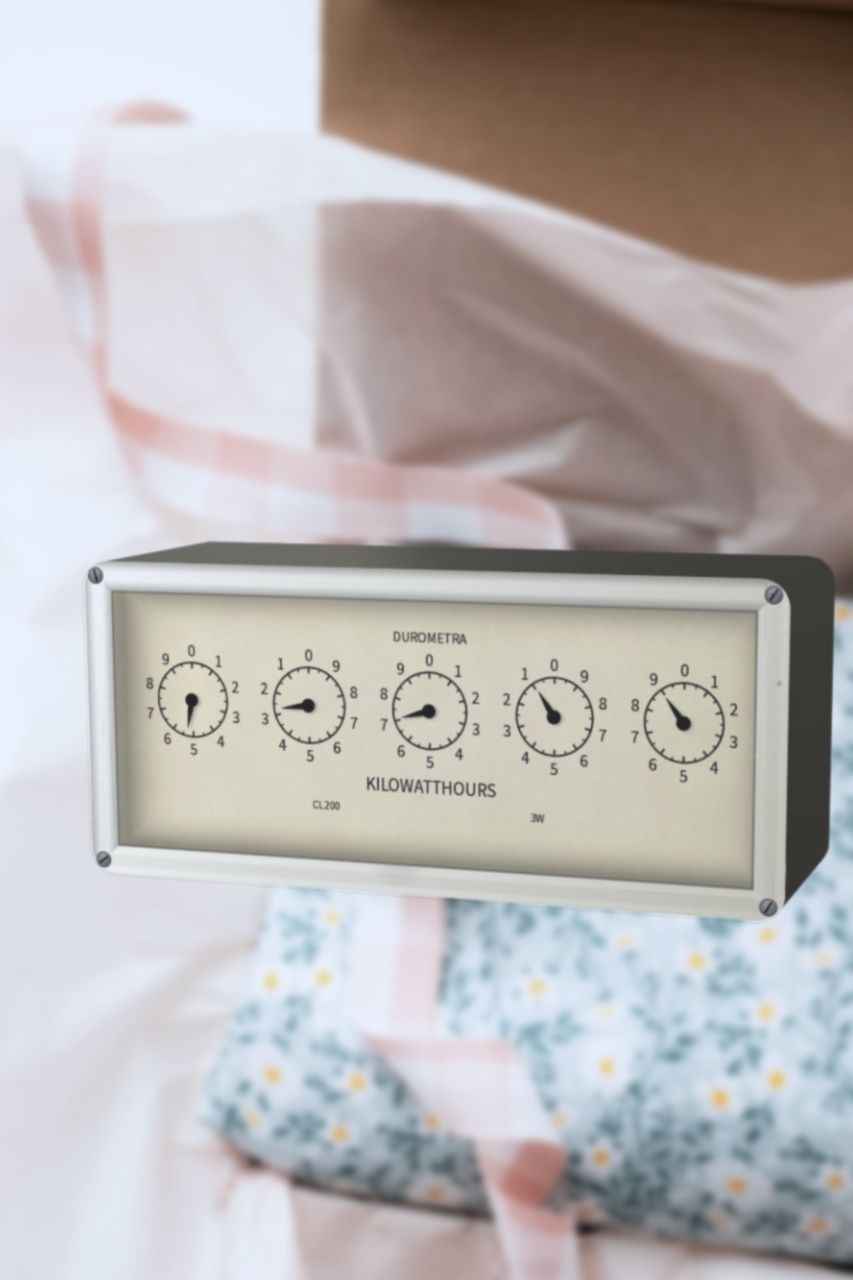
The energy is 52709 kWh
